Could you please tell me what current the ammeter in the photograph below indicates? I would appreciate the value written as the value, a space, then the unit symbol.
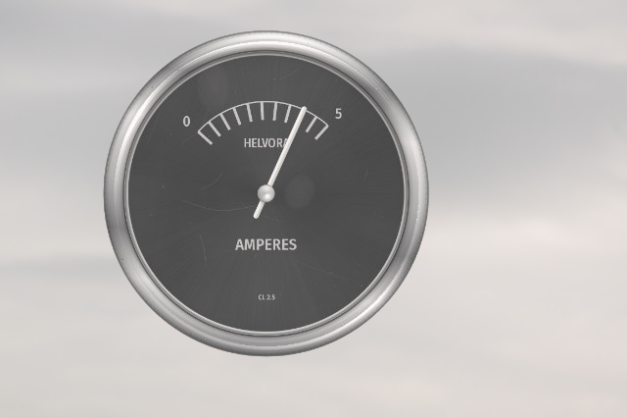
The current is 4 A
